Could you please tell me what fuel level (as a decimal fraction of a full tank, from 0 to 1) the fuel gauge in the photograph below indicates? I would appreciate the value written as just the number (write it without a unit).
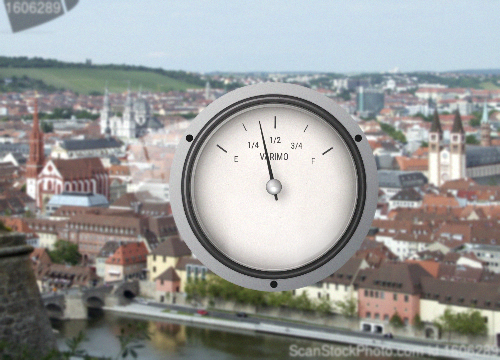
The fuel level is 0.375
